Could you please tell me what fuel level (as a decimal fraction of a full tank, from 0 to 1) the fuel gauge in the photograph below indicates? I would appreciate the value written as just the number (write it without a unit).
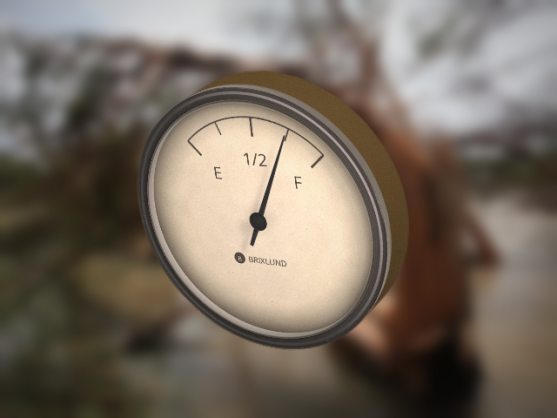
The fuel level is 0.75
